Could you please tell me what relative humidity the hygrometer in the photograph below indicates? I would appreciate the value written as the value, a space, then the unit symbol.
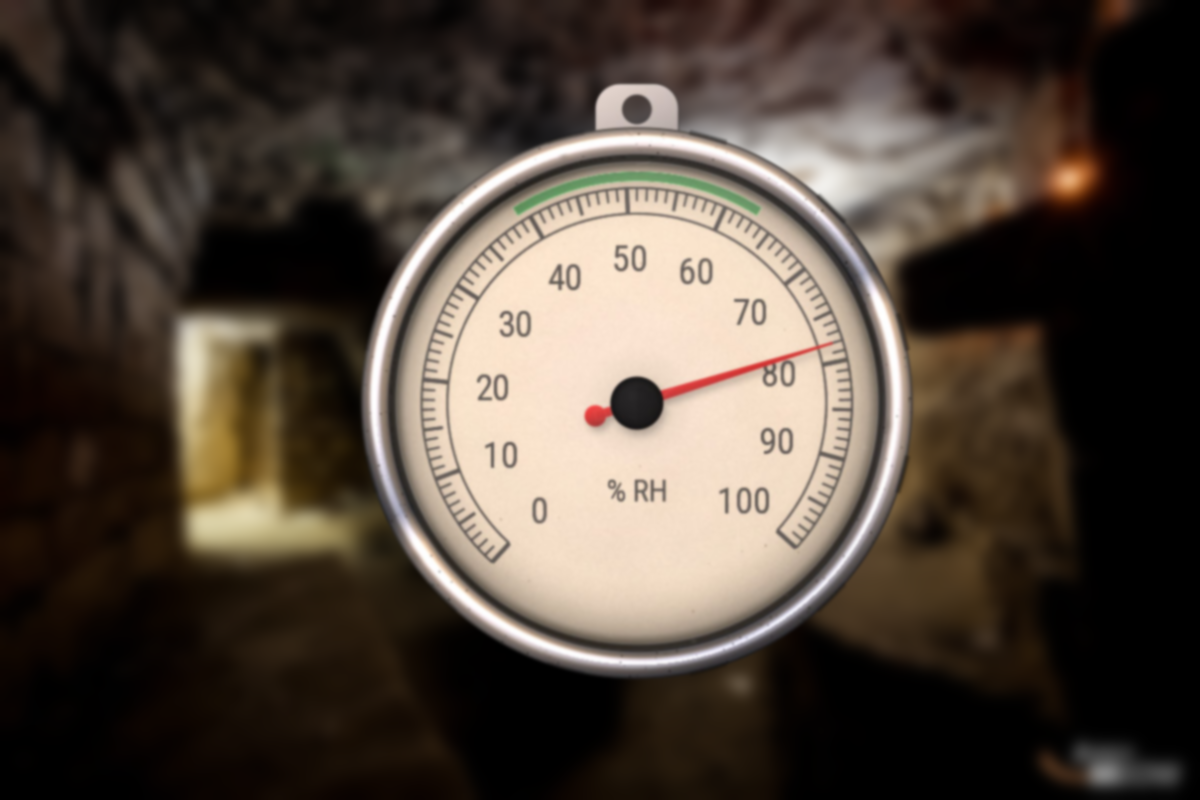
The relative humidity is 78 %
